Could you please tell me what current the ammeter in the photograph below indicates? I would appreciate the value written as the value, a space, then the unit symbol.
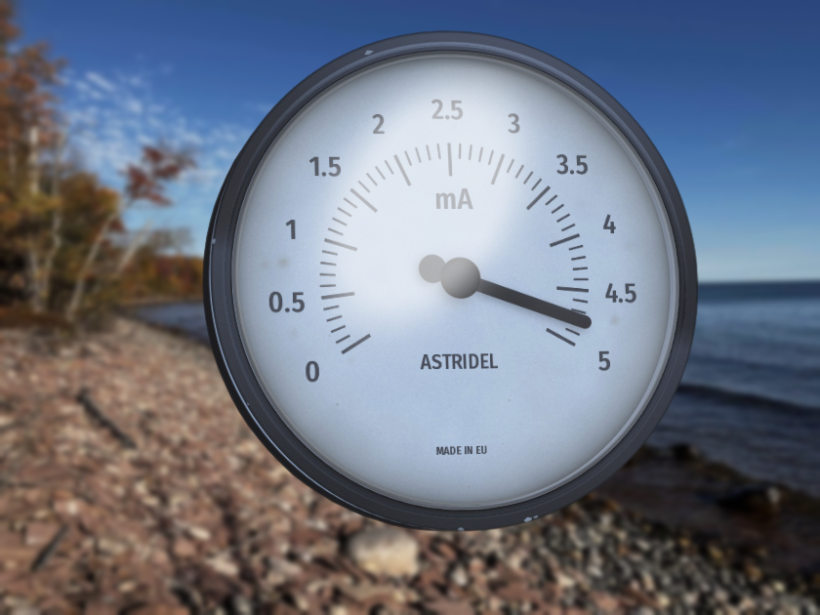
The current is 4.8 mA
